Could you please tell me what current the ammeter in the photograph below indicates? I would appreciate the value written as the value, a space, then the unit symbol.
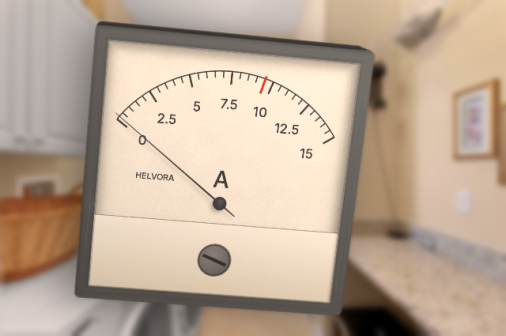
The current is 0.25 A
